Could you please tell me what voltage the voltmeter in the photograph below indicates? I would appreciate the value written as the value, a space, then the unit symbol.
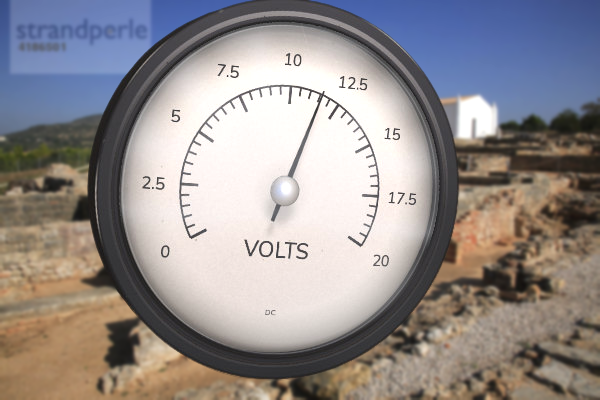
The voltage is 11.5 V
